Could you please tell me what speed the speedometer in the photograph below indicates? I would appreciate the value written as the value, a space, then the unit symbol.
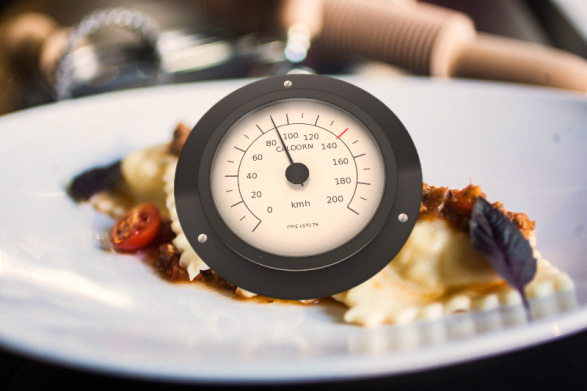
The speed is 90 km/h
